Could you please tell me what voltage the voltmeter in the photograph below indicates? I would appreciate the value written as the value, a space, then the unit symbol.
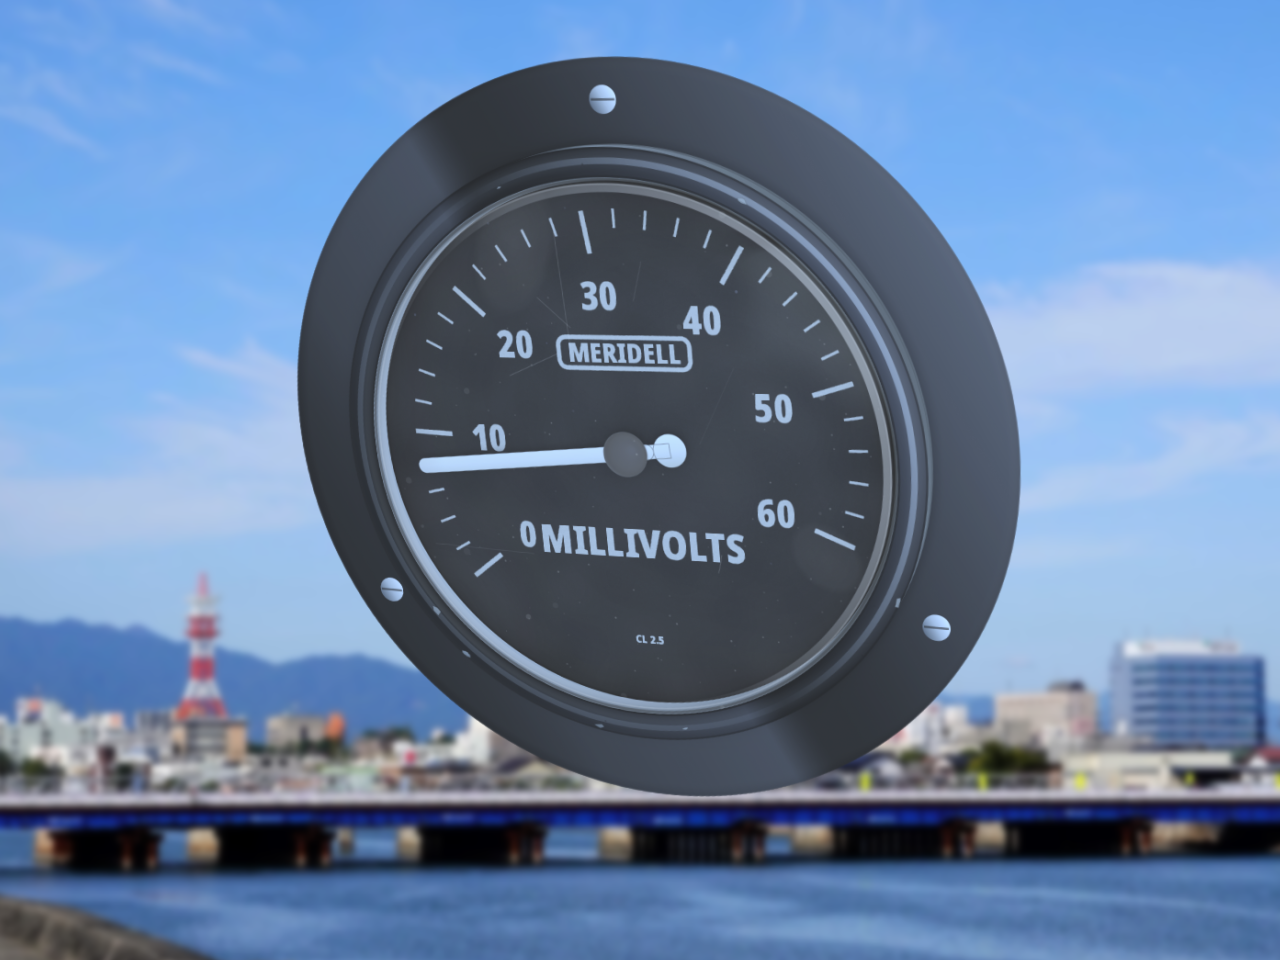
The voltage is 8 mV
